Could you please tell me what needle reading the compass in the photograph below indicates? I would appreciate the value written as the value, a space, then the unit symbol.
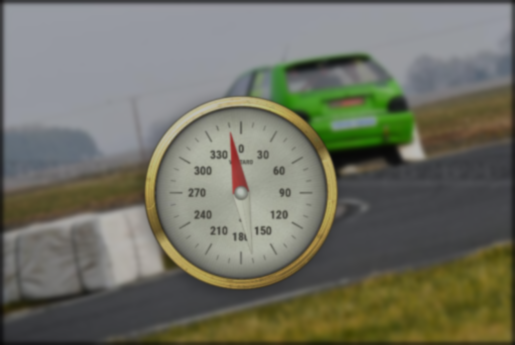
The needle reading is 350 °
